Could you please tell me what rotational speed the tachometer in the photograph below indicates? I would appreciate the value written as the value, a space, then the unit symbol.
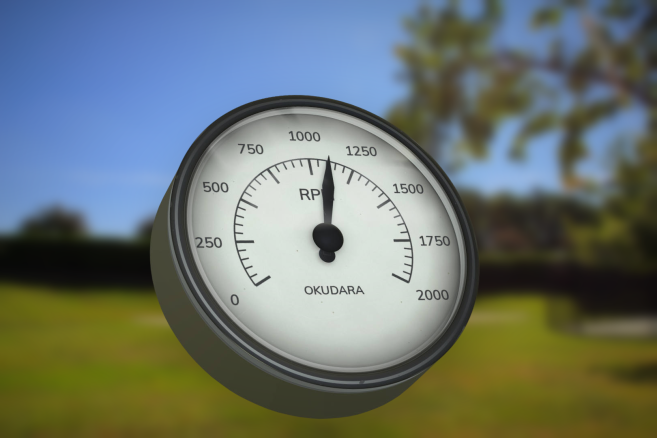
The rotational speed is 1100 rpm
